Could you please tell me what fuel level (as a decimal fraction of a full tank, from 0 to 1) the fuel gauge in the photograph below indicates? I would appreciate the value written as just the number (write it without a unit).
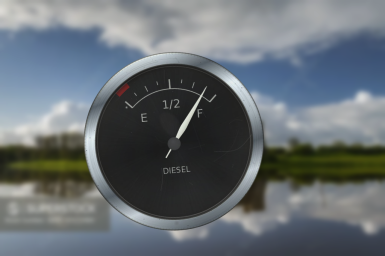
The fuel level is 0.875
